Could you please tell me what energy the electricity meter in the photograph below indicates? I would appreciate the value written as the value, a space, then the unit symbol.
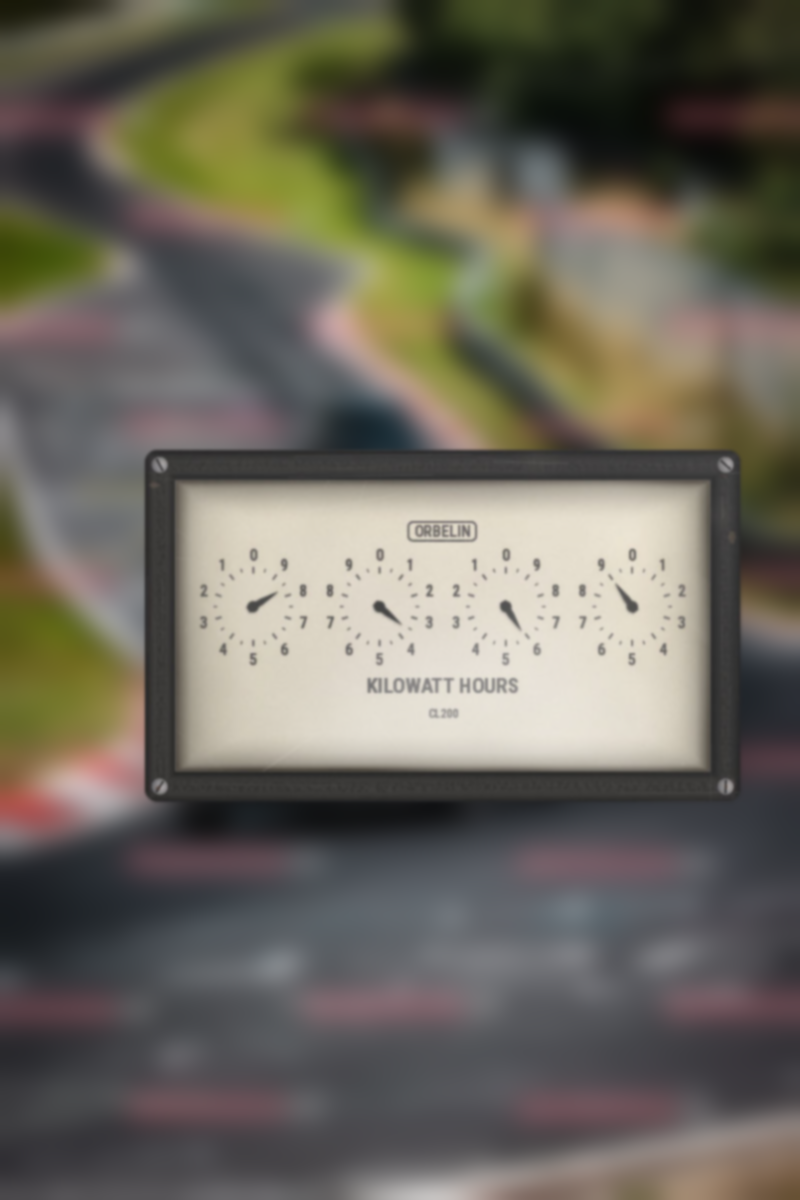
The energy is 8359 kWh
